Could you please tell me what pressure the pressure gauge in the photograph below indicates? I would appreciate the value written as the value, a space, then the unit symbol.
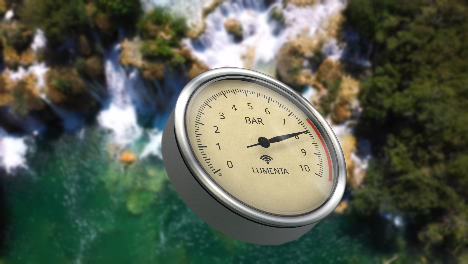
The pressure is 8 bar
